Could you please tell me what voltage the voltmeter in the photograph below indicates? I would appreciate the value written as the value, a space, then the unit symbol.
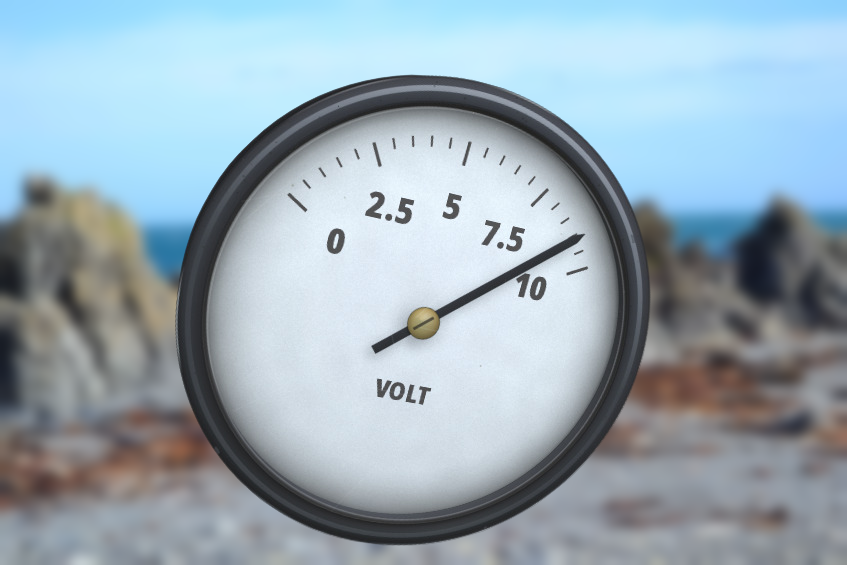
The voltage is 9 V
